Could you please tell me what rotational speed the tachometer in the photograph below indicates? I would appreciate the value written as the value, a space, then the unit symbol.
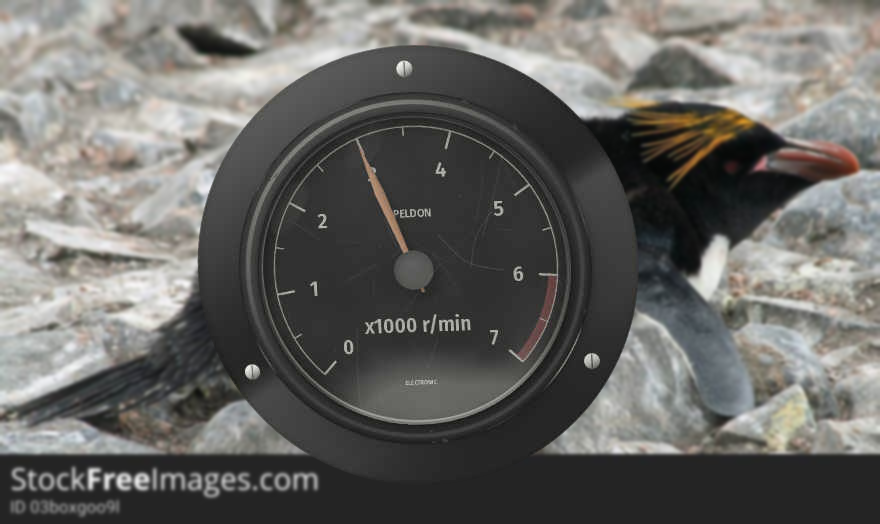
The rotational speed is 3000 rpm
